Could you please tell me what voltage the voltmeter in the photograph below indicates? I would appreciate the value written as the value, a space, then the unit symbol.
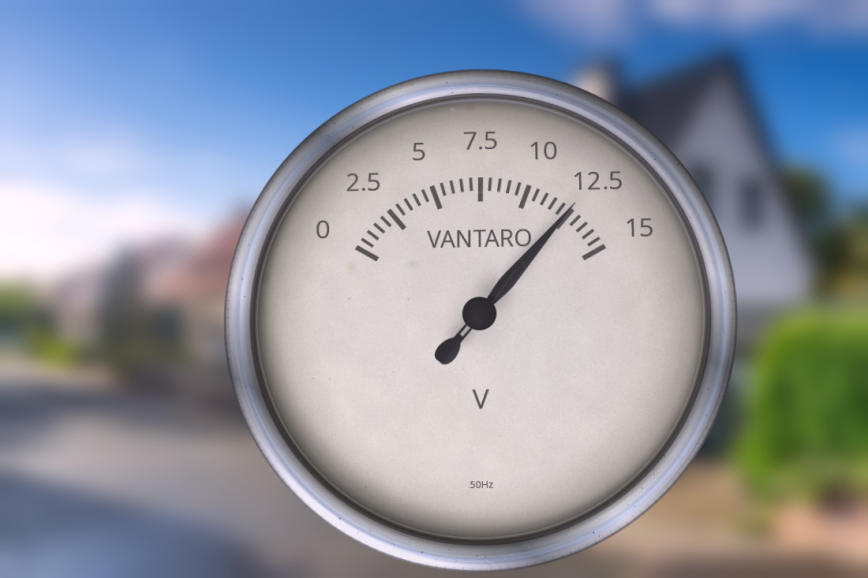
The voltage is 12.5 V
